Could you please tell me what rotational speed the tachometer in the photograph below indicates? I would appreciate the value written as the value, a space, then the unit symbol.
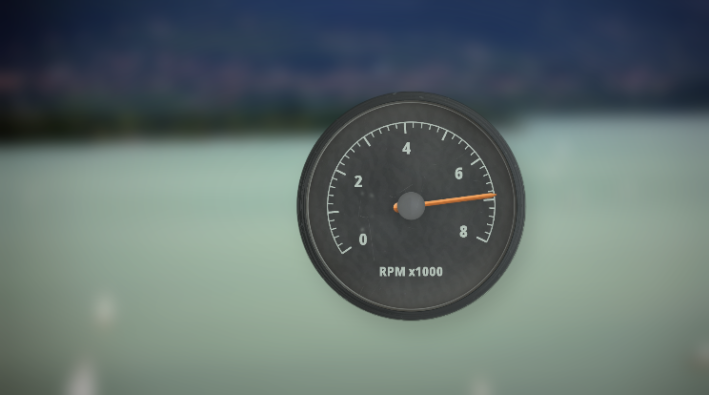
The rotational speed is 6900 rpm
